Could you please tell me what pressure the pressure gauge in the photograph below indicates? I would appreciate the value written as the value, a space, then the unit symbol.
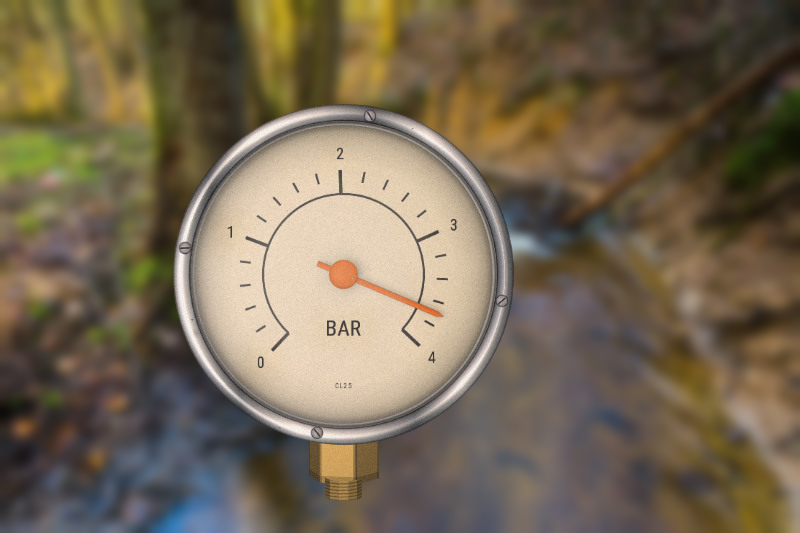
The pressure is 3.7 bar
